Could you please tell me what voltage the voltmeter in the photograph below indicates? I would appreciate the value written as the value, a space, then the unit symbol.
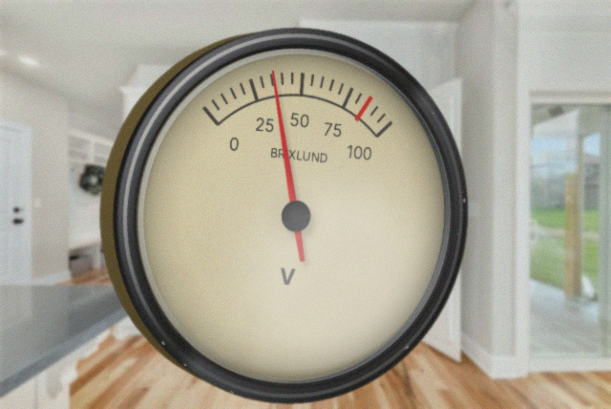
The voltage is 35 V
